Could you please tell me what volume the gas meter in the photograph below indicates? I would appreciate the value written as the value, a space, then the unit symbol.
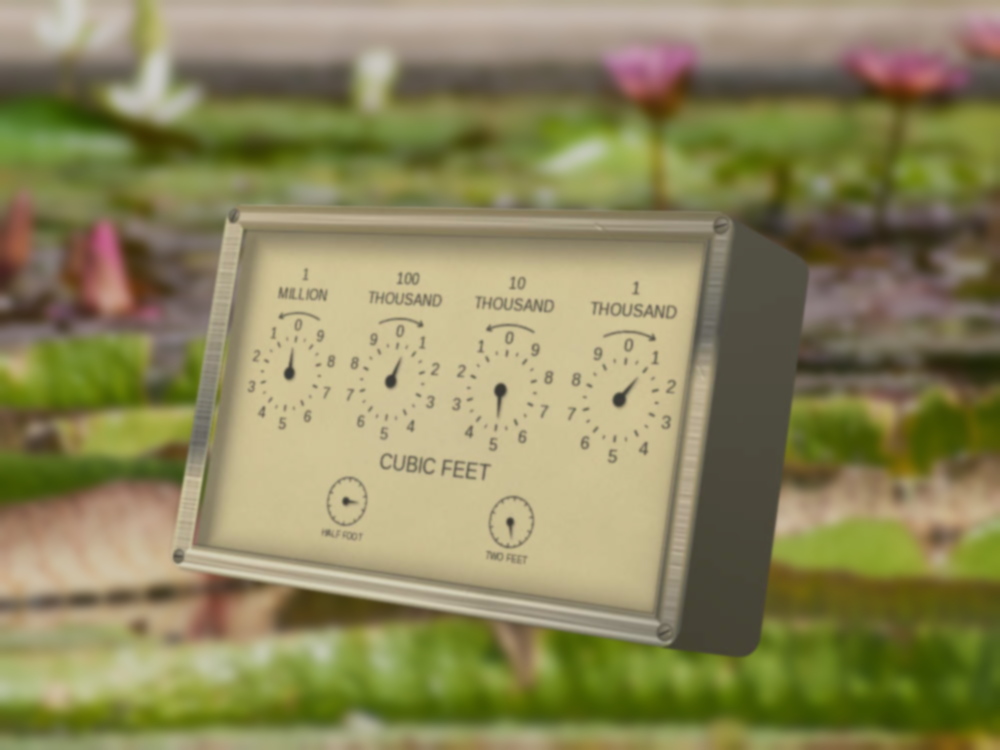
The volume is 5100 ft³
